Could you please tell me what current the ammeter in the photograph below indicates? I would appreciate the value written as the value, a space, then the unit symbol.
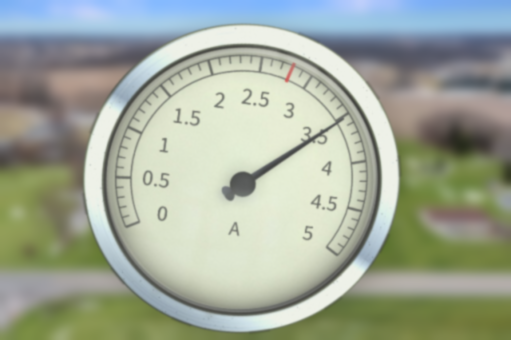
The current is 3.5 A
